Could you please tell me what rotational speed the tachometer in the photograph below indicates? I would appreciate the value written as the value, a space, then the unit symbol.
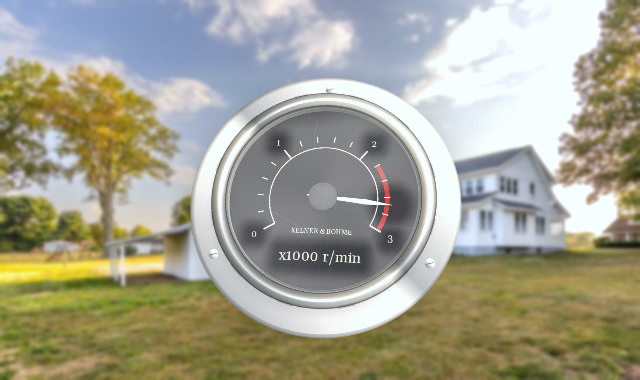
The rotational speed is 2700 rpm
